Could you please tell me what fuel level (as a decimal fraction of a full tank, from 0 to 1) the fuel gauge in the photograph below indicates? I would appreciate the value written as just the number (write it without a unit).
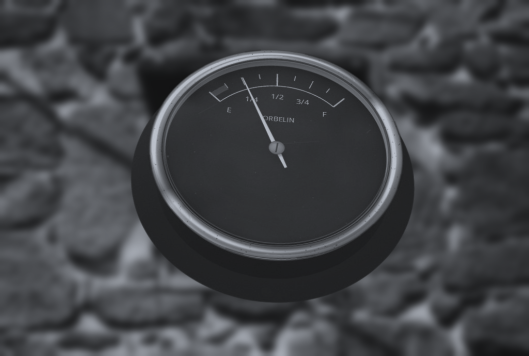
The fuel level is 0.25
